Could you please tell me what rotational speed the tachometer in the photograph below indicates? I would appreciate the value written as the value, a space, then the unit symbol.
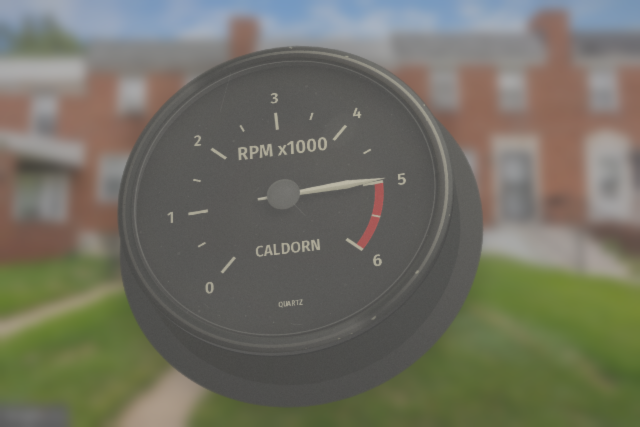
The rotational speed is 5000 rpm
